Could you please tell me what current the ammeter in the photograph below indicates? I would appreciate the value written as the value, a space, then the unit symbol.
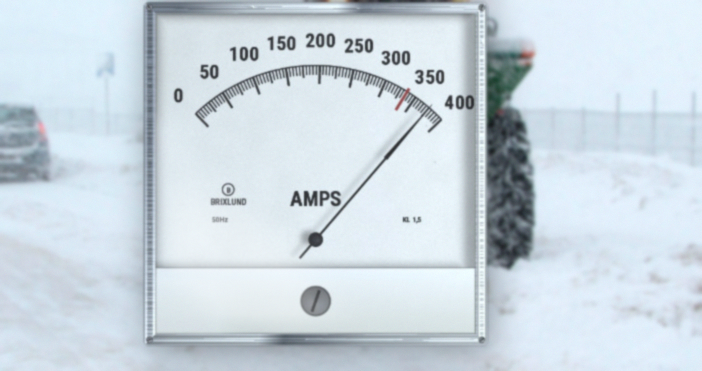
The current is 375 A
